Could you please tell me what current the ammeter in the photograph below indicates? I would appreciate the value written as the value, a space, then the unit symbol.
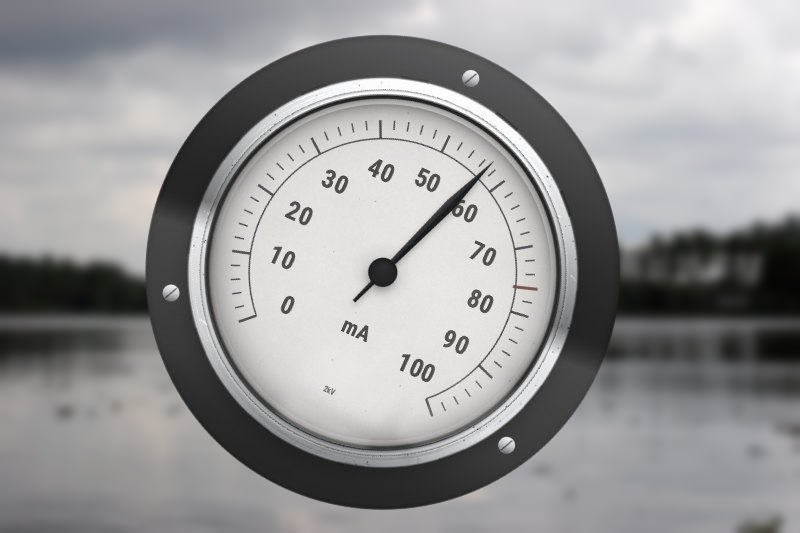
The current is 57 mA
